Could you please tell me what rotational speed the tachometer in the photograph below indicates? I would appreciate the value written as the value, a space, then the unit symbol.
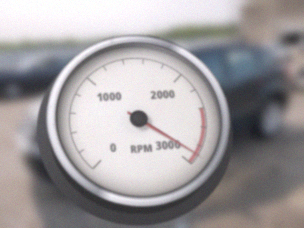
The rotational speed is 2900 rpm
